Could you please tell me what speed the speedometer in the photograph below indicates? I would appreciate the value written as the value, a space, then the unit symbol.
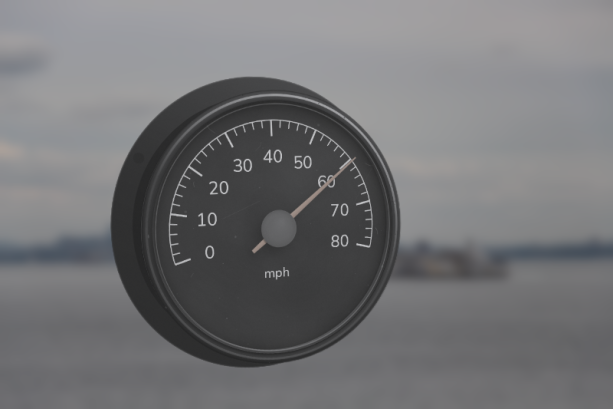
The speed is 60 mph
